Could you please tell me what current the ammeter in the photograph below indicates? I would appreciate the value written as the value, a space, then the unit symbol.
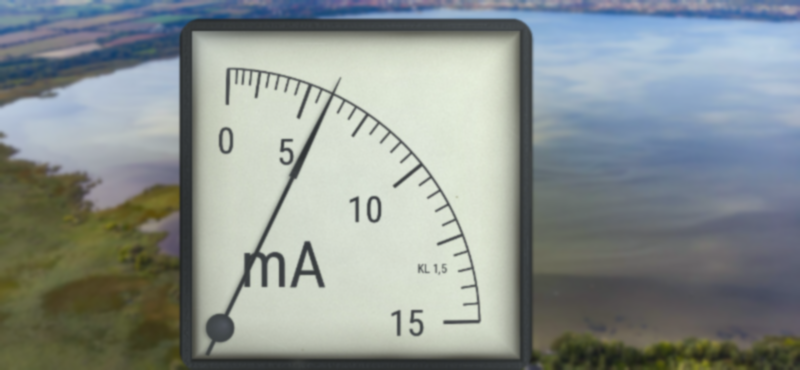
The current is 6 mA
